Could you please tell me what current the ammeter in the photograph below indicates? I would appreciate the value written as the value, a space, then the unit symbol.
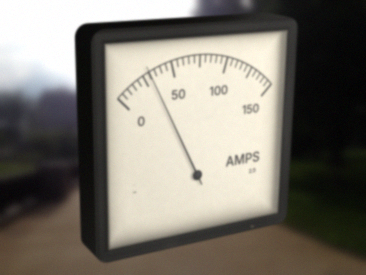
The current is 30 A
